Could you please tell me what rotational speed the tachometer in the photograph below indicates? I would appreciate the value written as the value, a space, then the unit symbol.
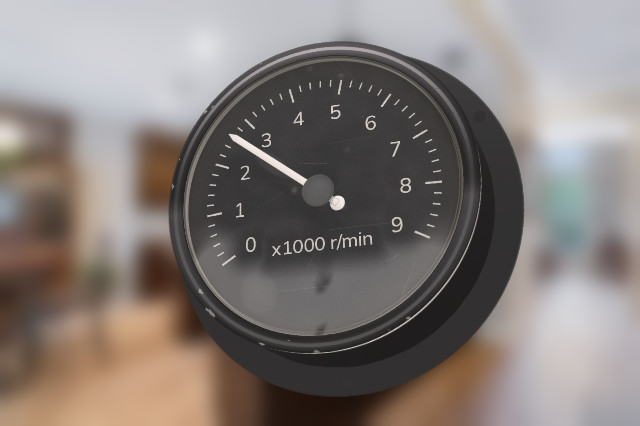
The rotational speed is 2600 rpm
